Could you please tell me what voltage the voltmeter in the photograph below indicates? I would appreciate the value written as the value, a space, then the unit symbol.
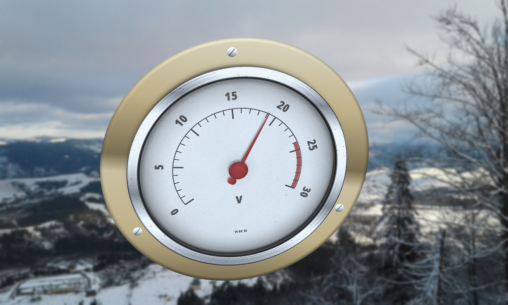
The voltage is 19 V
